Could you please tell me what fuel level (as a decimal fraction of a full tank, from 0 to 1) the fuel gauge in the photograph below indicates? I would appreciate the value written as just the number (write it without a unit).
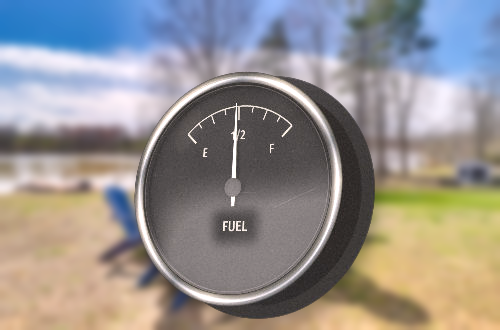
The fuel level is 0.5
